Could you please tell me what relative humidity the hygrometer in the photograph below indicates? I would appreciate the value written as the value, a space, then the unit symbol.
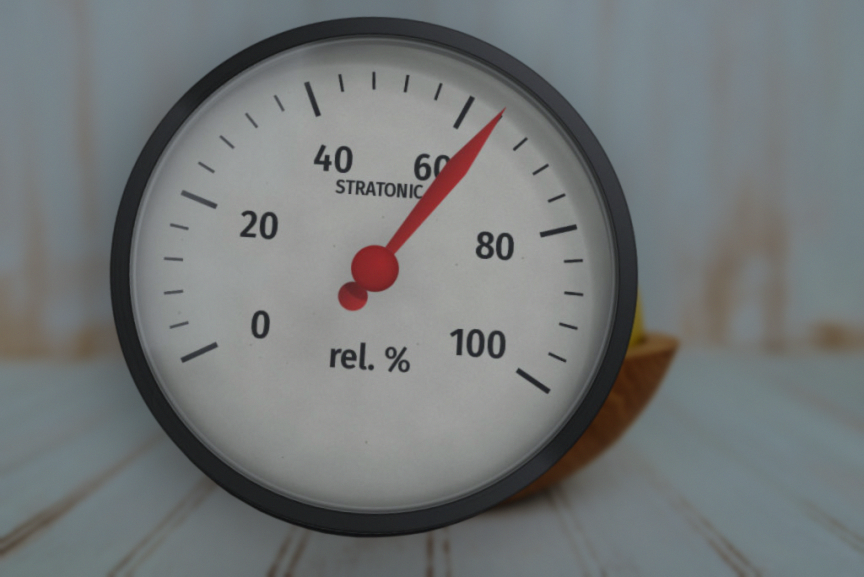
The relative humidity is 64 %
